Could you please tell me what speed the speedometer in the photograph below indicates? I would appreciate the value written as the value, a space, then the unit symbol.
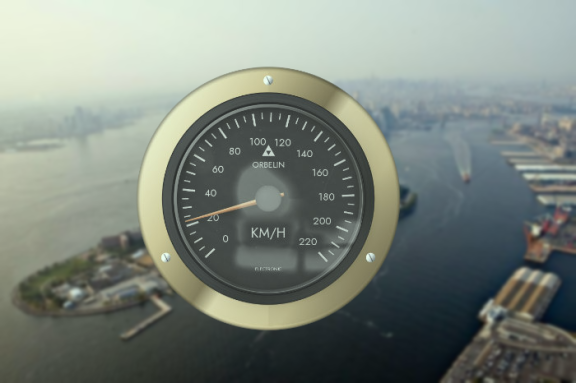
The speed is 22.5 km/h
